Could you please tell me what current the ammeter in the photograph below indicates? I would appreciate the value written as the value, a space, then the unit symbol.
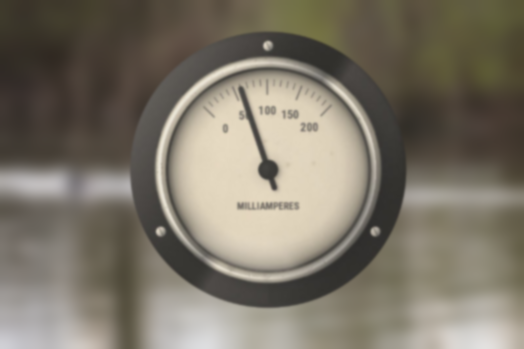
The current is 60 mA
